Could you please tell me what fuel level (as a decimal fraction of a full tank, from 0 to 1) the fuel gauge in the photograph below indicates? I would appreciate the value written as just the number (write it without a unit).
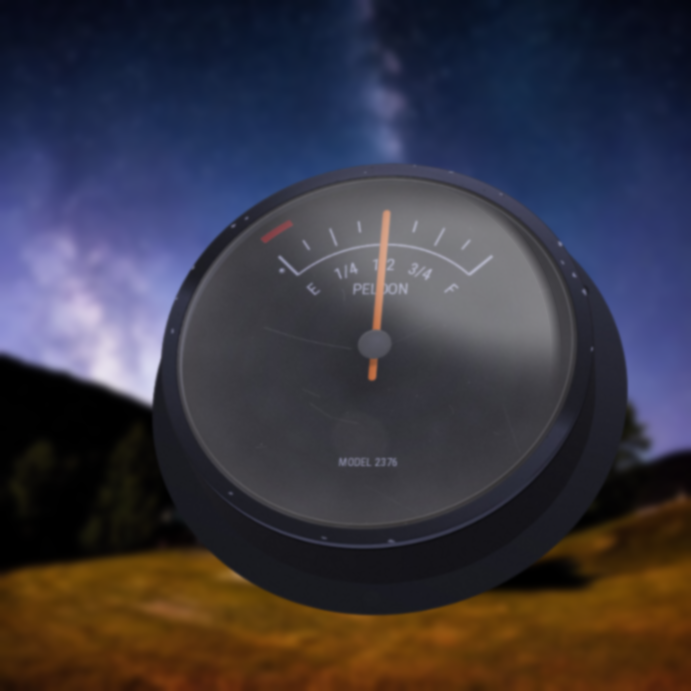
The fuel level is 0.5
